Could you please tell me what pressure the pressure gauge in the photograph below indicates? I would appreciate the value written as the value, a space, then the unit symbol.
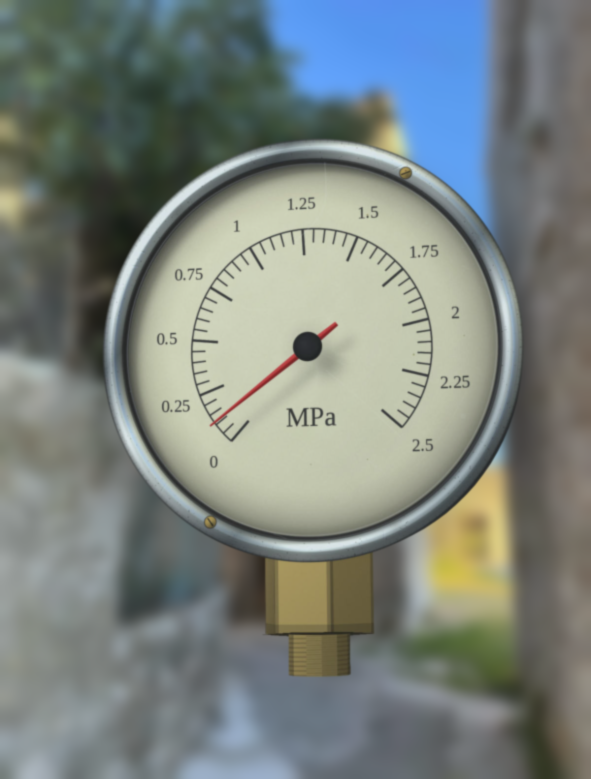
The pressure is 0.1 MPa
